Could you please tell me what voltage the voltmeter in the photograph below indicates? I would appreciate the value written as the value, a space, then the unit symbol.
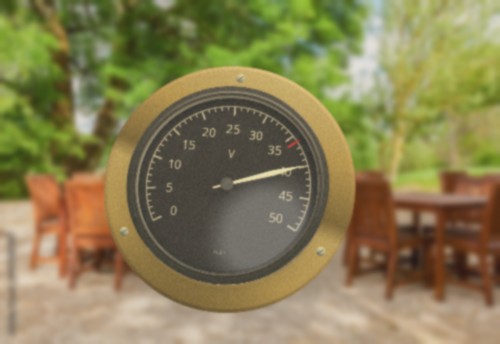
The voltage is 40 V
